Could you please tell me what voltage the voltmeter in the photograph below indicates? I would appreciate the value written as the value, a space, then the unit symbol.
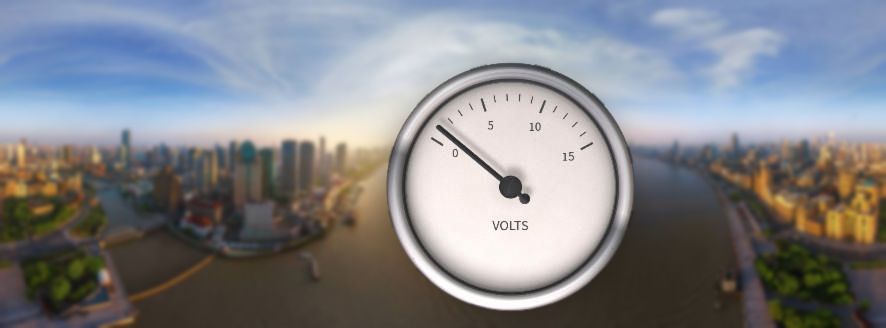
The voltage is 1 V
